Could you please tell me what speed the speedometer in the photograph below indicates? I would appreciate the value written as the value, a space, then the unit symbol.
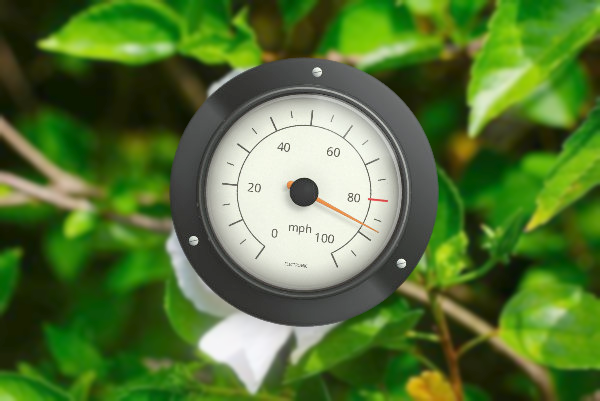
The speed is 87.5 mph
